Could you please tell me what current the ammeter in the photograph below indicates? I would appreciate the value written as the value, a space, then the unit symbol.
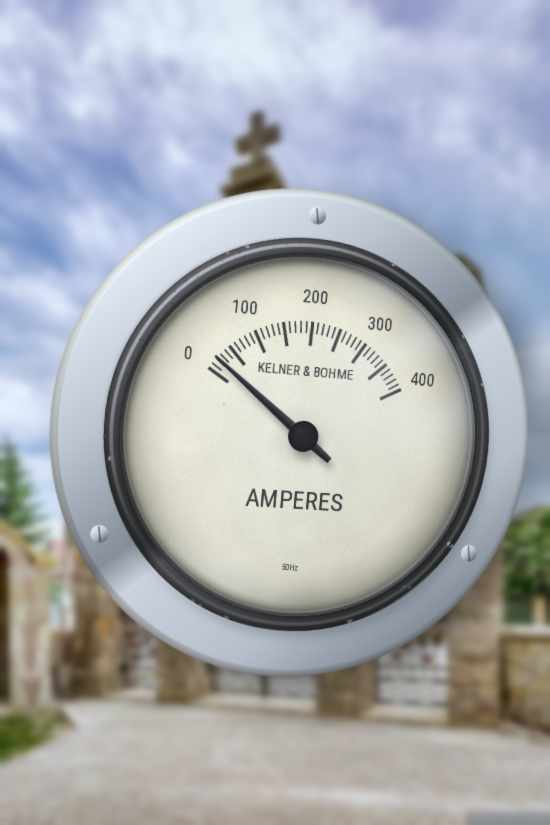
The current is 20 A
